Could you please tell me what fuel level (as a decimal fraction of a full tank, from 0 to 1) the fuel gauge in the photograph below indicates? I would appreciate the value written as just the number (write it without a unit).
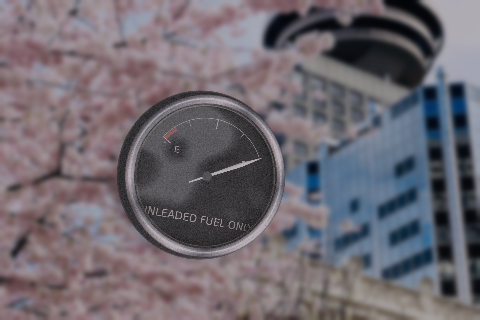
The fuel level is 1
